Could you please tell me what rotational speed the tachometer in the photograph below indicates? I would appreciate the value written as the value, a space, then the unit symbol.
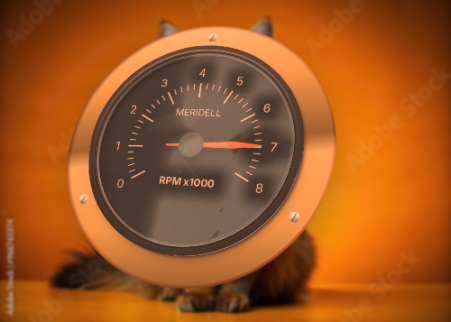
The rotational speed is 7000 rpm
